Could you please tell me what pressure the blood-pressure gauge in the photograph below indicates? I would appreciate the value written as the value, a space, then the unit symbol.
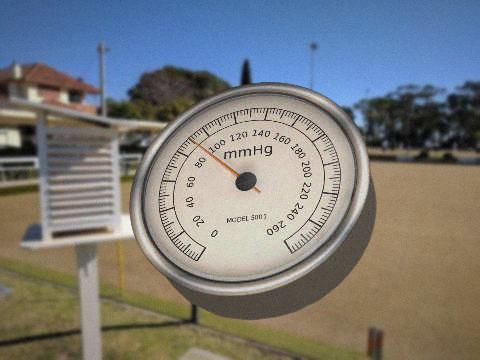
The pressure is 90 mmHg
